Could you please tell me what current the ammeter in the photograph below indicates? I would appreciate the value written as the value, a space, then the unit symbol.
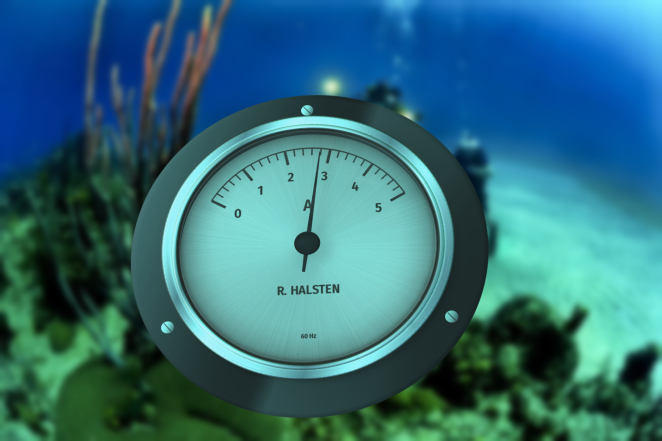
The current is 2.8 A
